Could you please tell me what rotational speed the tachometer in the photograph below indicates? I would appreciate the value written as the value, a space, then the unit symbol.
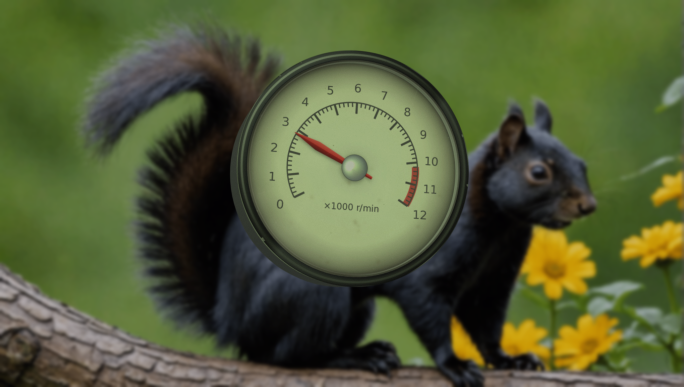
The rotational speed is 2800 rpm
